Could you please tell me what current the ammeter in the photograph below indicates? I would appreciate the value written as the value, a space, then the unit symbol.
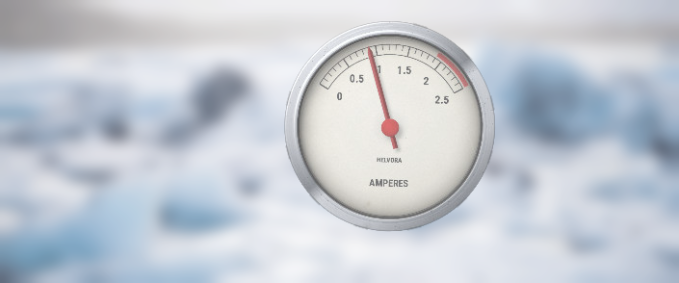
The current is 0.9 A
